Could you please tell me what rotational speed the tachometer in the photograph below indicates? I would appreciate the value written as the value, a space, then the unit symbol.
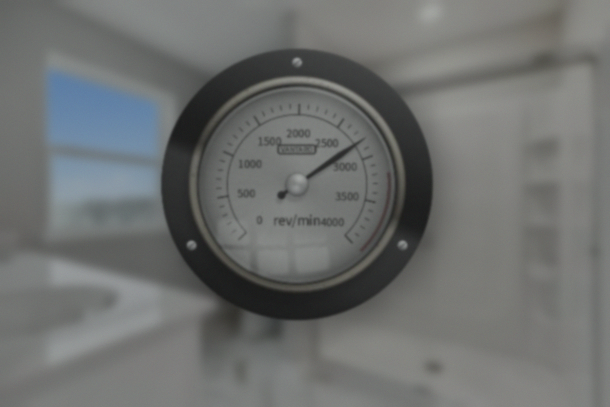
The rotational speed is 2800 rpm
